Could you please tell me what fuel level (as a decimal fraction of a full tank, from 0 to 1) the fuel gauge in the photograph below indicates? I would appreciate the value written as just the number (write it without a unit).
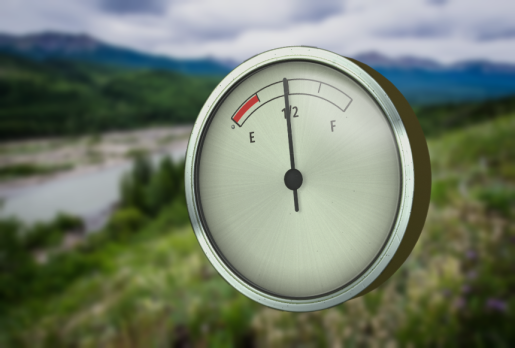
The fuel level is 0.5
